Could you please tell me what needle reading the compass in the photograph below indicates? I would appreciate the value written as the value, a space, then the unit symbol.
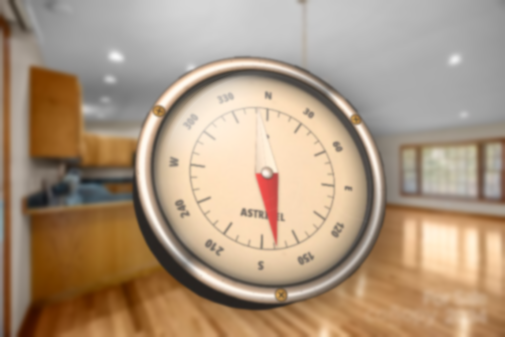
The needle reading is 170 °
